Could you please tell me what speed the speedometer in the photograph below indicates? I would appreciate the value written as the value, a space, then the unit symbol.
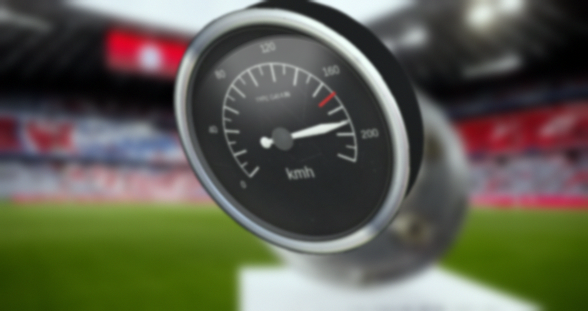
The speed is 190 km/h
